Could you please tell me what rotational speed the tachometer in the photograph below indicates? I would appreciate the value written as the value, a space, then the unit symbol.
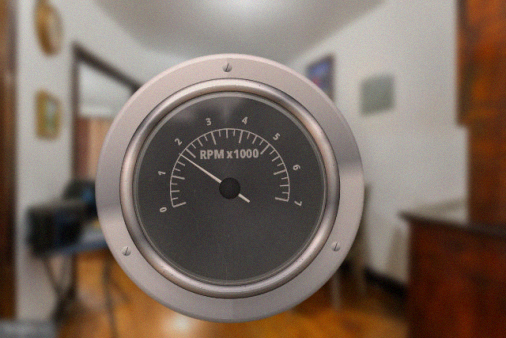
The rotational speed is 1750 rpm
